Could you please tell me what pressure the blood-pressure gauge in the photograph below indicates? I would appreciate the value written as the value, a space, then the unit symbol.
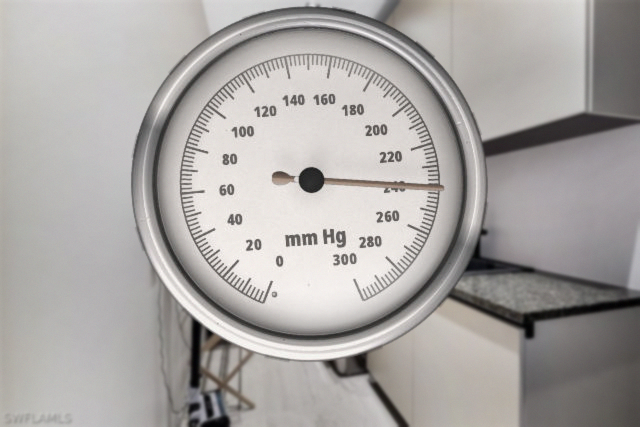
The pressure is 240 mmHg
